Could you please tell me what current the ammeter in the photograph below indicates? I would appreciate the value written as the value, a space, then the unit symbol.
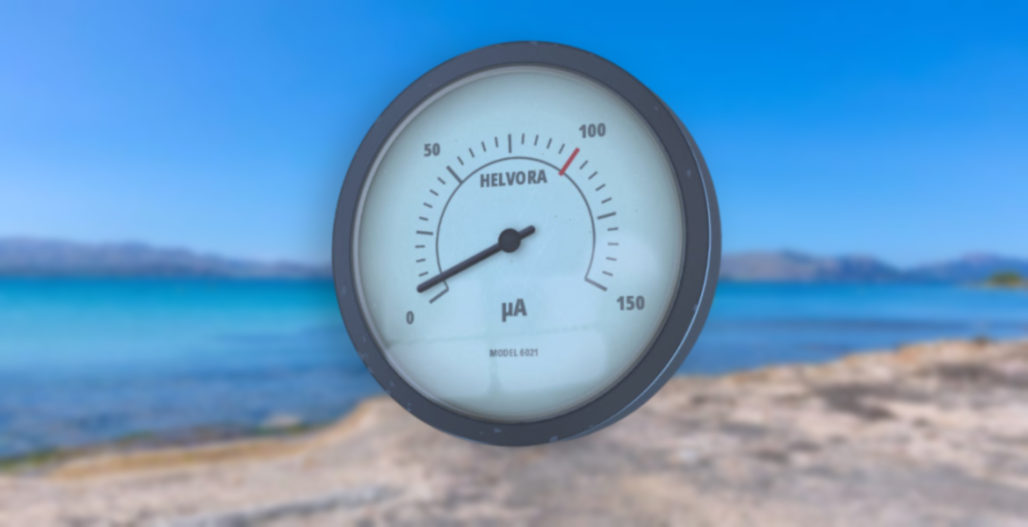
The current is 5 µA
